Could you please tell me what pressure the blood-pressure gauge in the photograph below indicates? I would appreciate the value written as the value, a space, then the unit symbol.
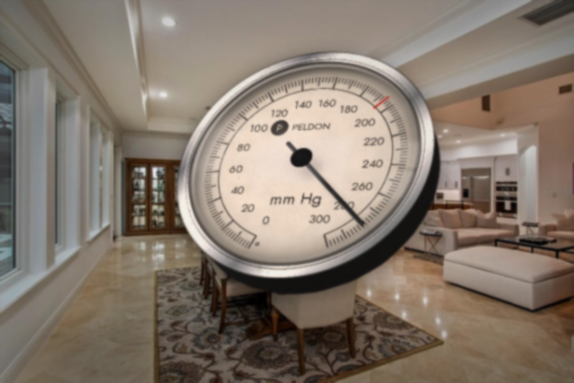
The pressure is 280 mmHg
